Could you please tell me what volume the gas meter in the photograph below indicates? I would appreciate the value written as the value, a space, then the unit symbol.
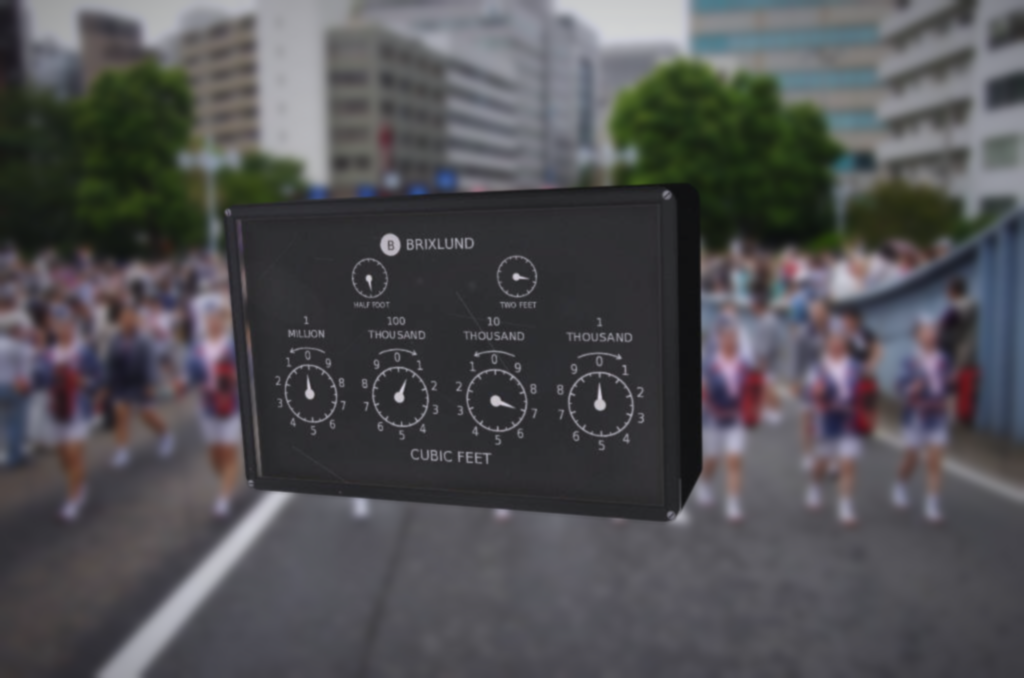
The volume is 7000 ft³
